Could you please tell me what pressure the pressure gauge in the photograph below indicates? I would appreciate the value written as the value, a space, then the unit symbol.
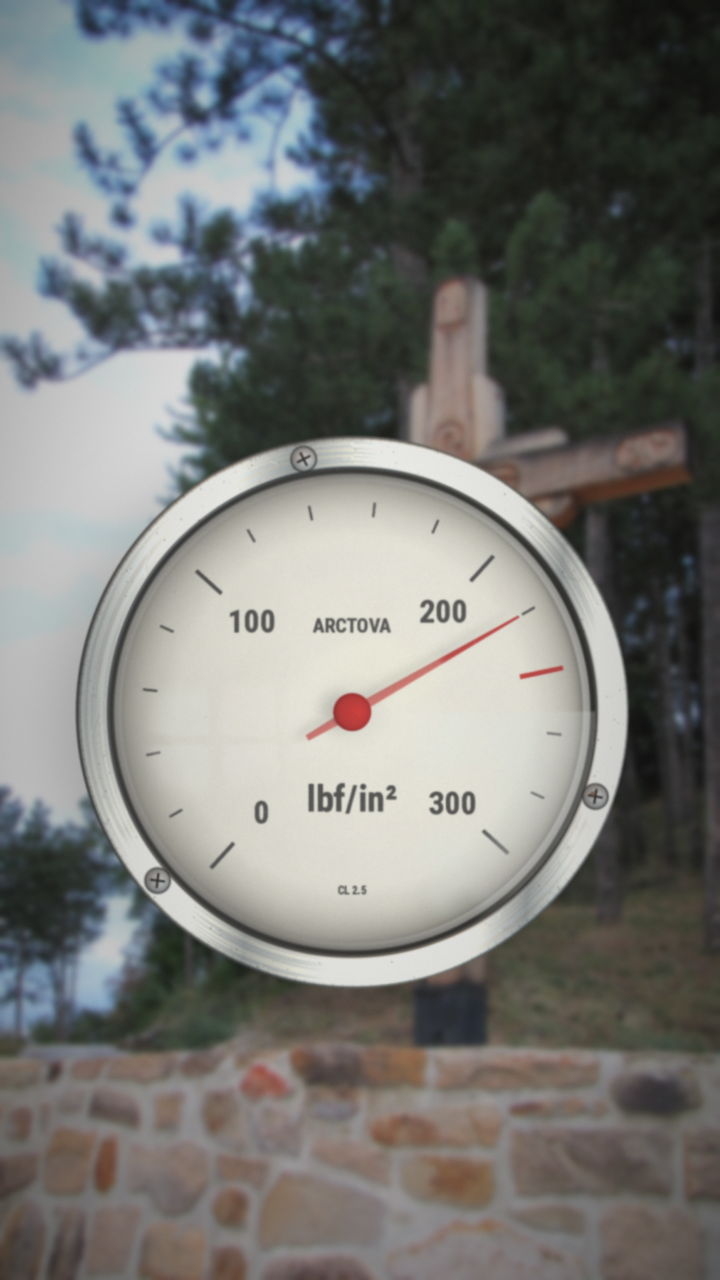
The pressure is 220 psi
